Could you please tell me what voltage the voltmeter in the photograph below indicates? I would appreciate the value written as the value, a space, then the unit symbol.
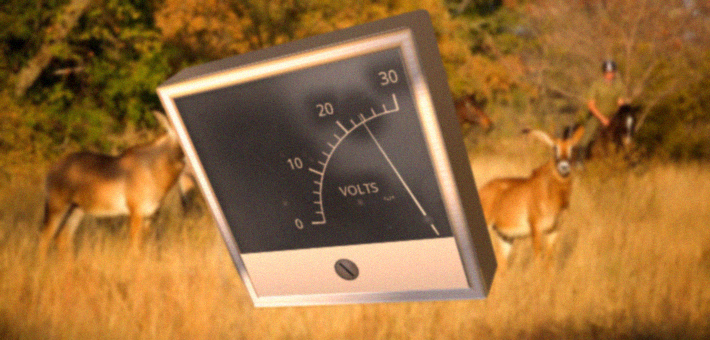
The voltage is 24 V
